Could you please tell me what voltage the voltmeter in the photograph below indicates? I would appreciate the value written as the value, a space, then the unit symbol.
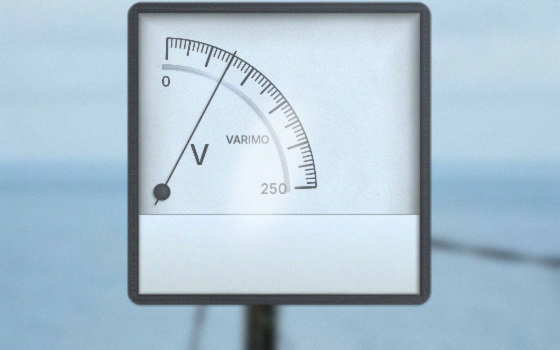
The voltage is 75 V
